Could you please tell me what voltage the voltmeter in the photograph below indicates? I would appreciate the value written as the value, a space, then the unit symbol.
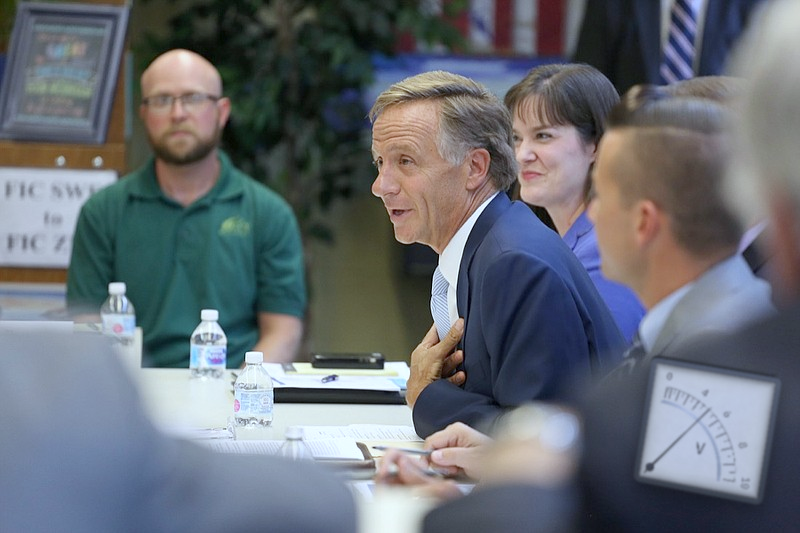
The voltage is 5 V
